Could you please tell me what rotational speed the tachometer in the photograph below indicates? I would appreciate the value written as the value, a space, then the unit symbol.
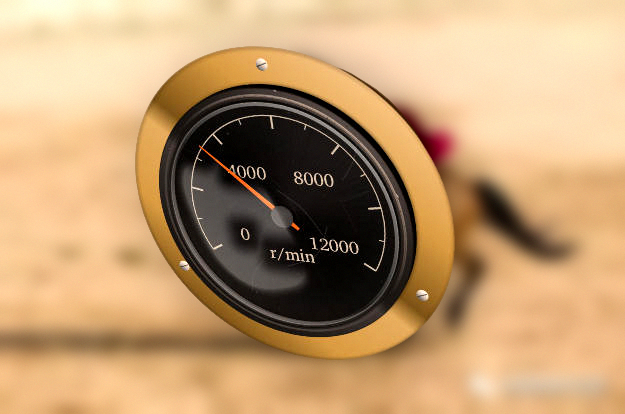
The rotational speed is 3500 rpm
